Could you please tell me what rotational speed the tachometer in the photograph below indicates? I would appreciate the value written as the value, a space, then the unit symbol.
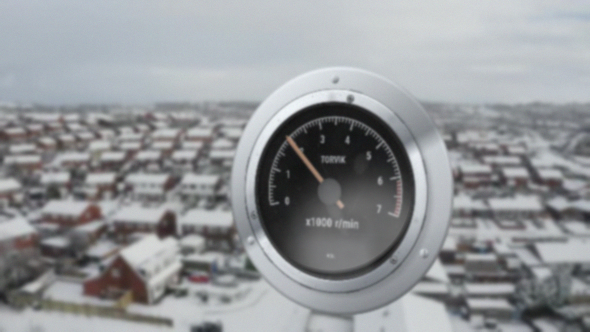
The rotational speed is 2000 rpm
